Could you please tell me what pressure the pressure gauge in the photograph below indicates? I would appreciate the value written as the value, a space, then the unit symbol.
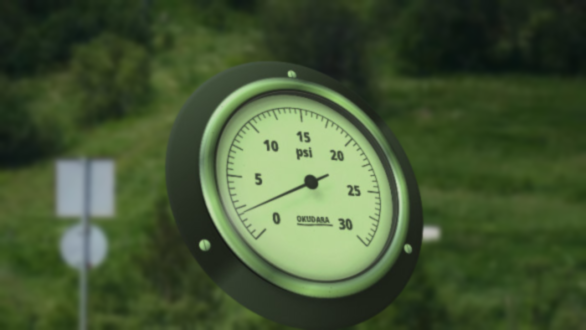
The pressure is 2 psi
